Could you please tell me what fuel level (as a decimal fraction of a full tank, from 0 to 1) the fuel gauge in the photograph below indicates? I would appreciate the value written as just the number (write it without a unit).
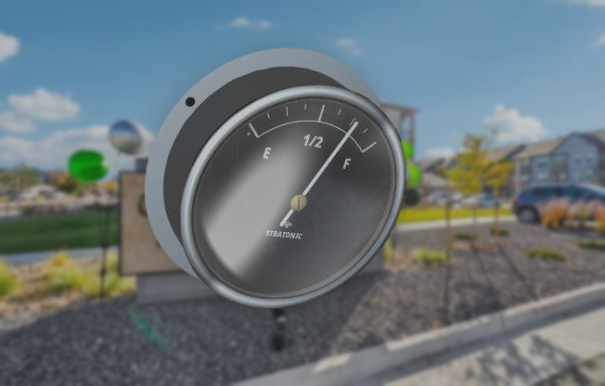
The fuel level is 0.75
